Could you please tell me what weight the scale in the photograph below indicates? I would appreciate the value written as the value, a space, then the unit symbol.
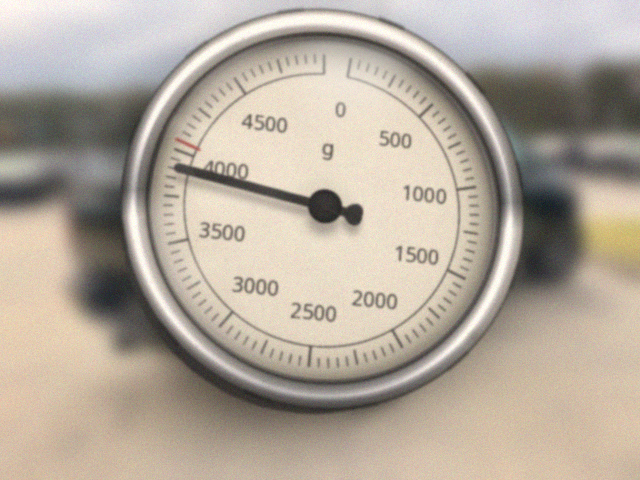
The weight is 3900 g
